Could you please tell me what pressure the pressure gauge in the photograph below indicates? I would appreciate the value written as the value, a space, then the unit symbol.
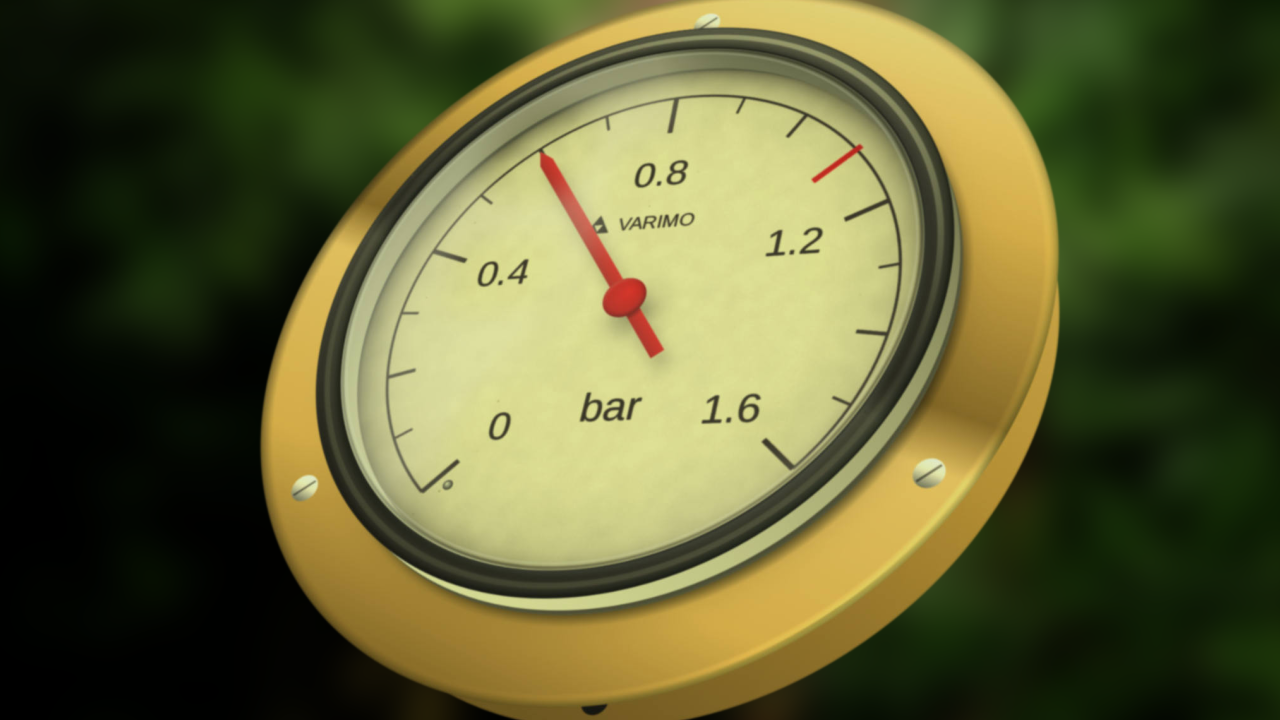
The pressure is 0.6 bar
